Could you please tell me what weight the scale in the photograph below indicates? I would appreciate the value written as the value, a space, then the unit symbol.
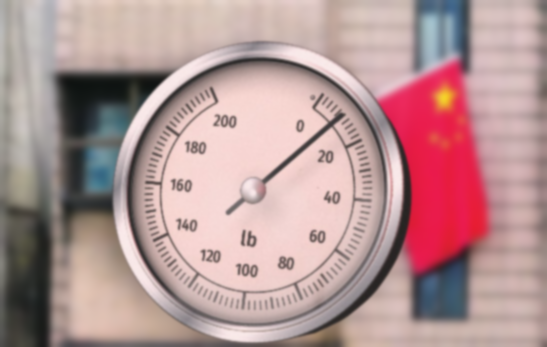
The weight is 10 lb
